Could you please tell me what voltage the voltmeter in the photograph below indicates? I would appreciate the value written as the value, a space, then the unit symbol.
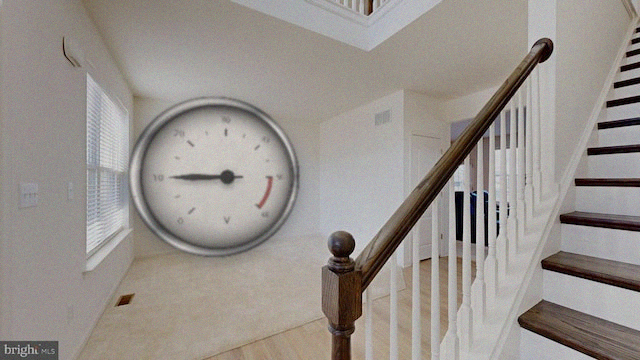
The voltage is 10 V
